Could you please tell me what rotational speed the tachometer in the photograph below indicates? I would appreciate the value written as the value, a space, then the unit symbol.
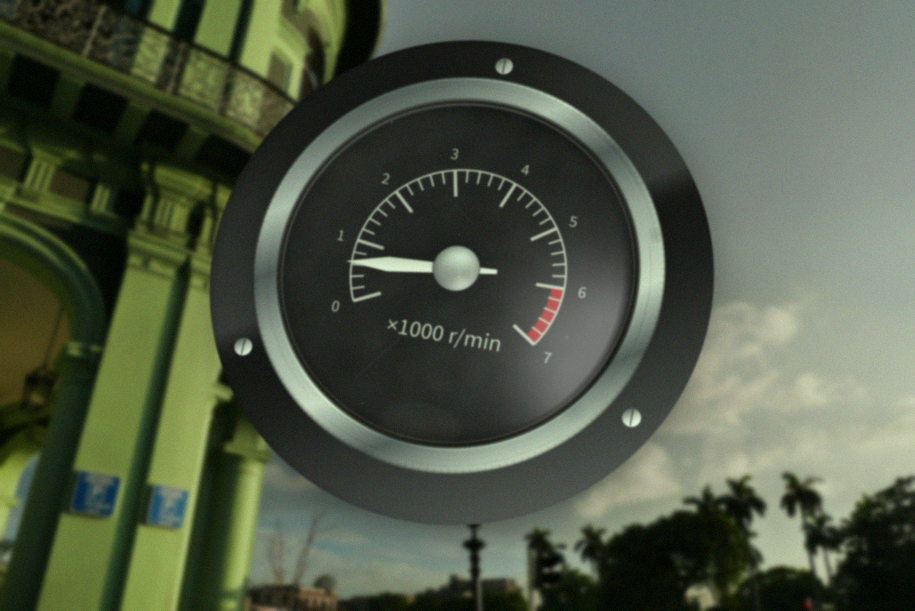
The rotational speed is 600 rpm
